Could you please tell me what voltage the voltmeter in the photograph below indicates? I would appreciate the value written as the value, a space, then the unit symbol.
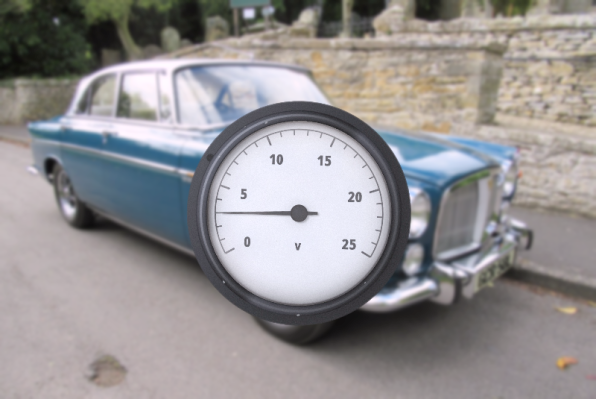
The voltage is 3 V
